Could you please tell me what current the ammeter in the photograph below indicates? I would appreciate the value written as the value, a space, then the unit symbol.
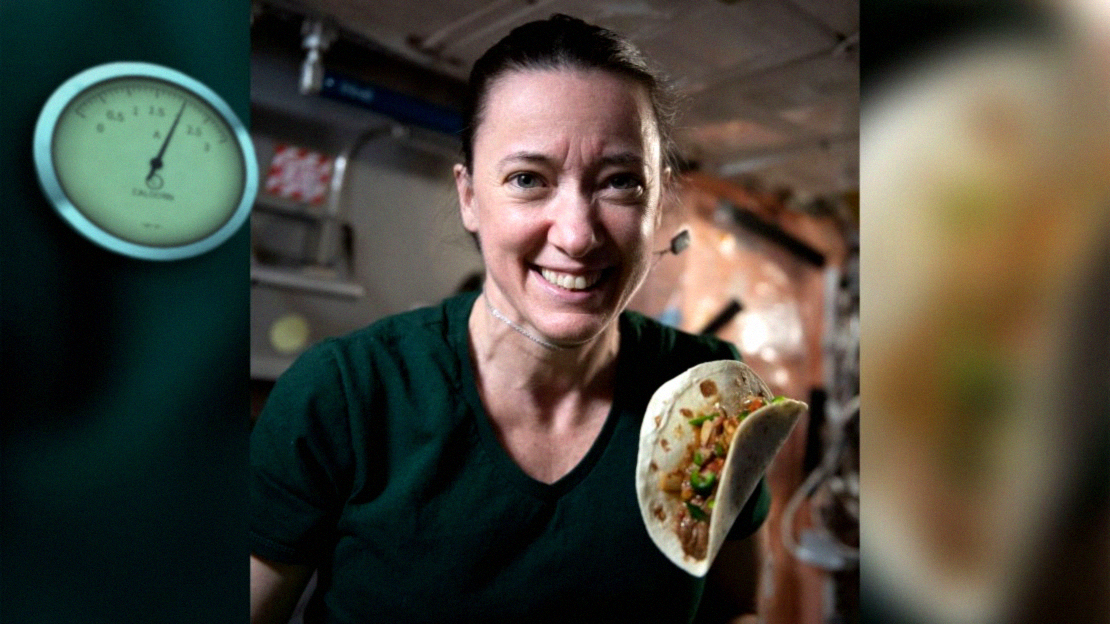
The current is 2 A
